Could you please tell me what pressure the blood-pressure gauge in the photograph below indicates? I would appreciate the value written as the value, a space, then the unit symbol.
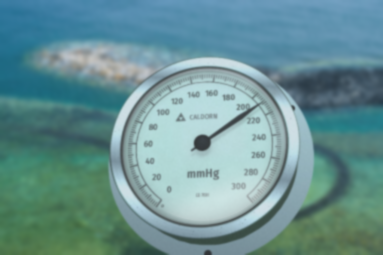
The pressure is 210 mmHg
